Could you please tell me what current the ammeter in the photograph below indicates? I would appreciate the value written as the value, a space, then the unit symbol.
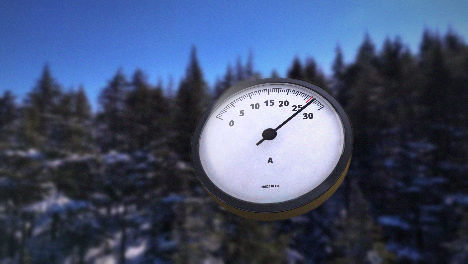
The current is 27.5 A
